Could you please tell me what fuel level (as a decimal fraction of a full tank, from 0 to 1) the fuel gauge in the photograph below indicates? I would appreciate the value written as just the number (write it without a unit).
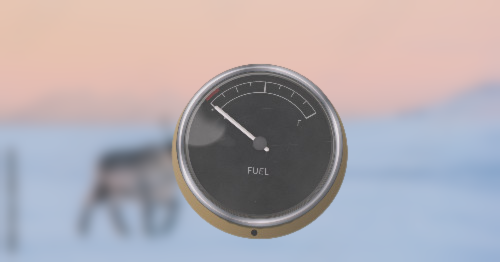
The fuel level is 0
